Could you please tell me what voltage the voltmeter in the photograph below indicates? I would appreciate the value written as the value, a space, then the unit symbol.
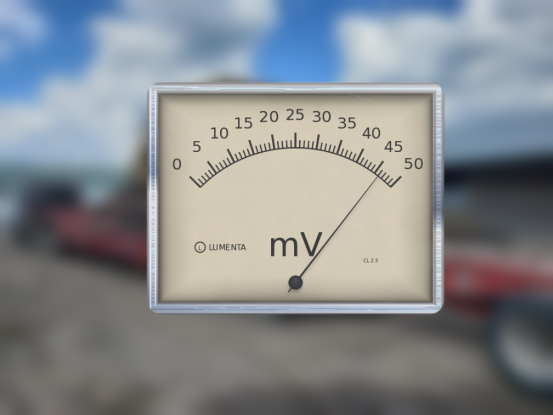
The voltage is 46 mV
